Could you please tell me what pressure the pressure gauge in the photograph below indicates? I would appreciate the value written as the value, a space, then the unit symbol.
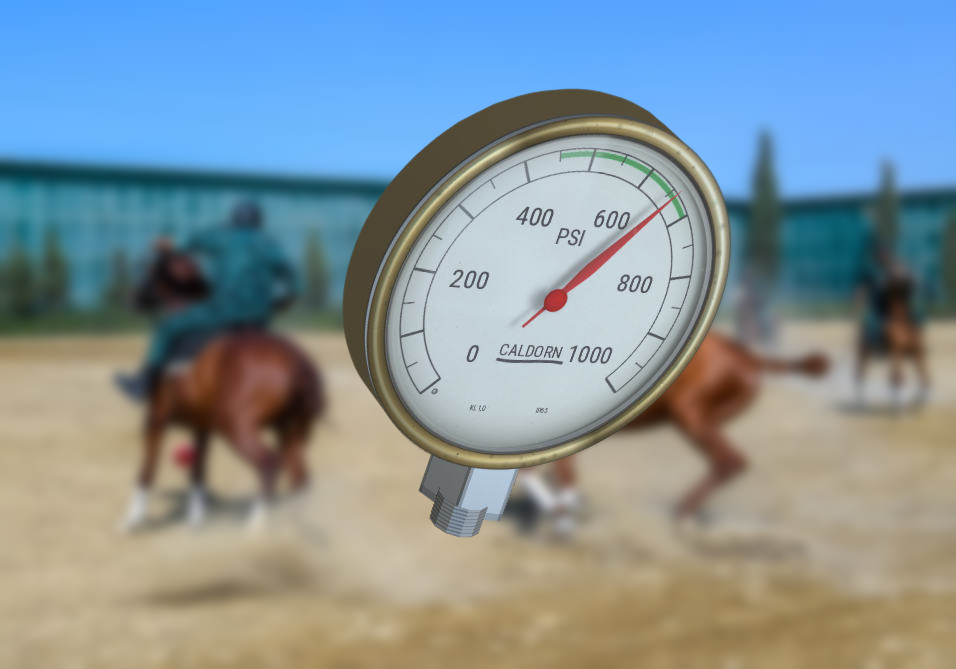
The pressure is 650 psi
